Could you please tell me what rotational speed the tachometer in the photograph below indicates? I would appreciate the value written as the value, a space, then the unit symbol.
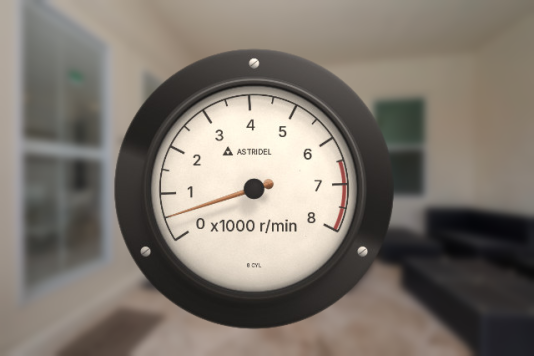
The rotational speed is 500 rpm
